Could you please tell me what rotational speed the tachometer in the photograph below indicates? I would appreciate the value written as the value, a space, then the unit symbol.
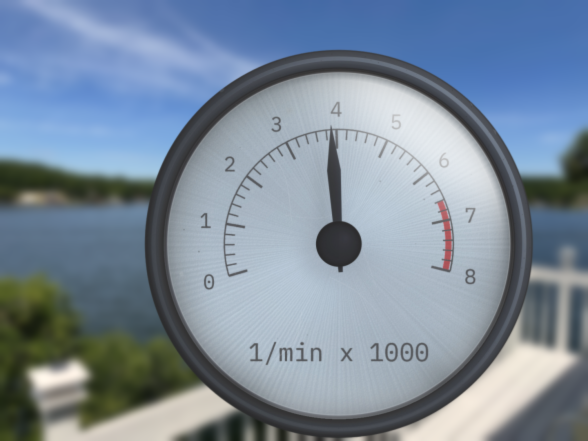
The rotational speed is 3900 rpm
